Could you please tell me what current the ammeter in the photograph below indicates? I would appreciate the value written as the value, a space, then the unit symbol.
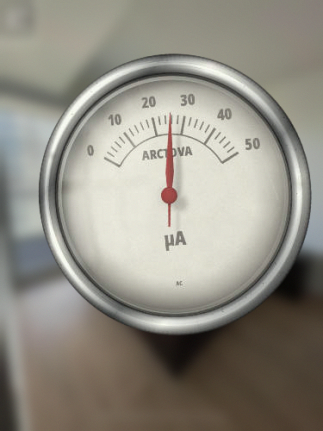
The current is 26 µA
